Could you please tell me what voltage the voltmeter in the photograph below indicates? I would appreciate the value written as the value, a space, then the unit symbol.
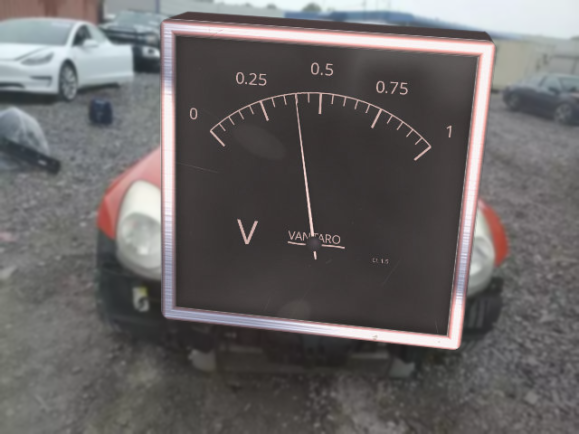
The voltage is 0.4 V
